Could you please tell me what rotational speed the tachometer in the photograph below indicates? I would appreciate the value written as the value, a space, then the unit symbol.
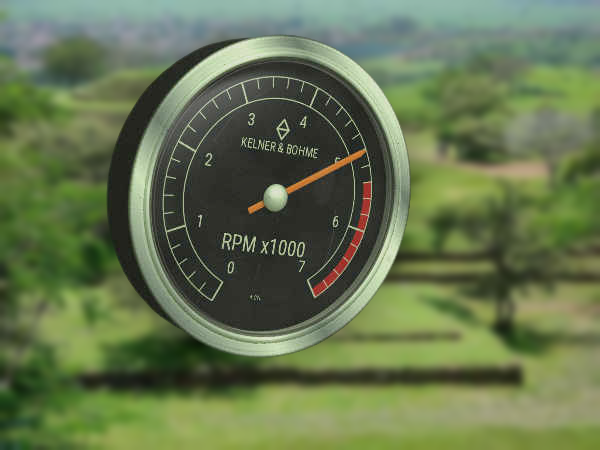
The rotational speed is 5000 rpm
